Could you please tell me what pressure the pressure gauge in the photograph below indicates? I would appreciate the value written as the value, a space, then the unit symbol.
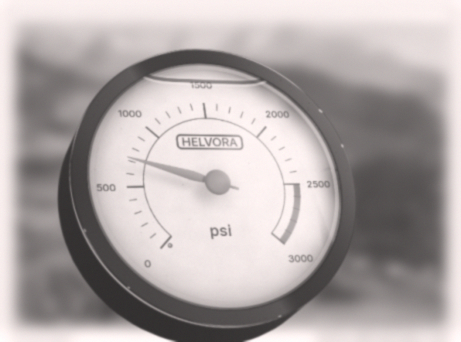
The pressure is 700 psi
